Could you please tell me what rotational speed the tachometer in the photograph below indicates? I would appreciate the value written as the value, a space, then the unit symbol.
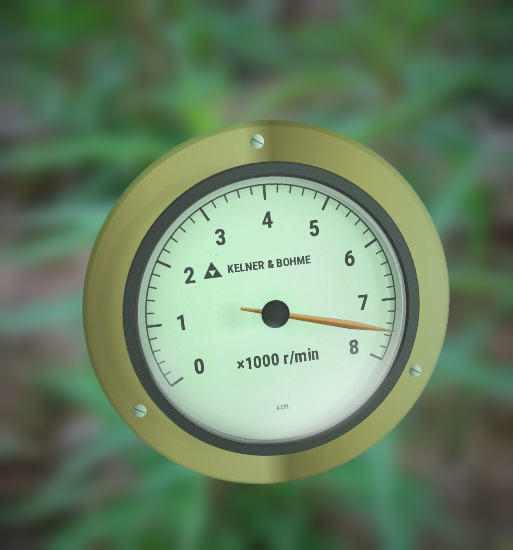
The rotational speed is 7500 rpm
